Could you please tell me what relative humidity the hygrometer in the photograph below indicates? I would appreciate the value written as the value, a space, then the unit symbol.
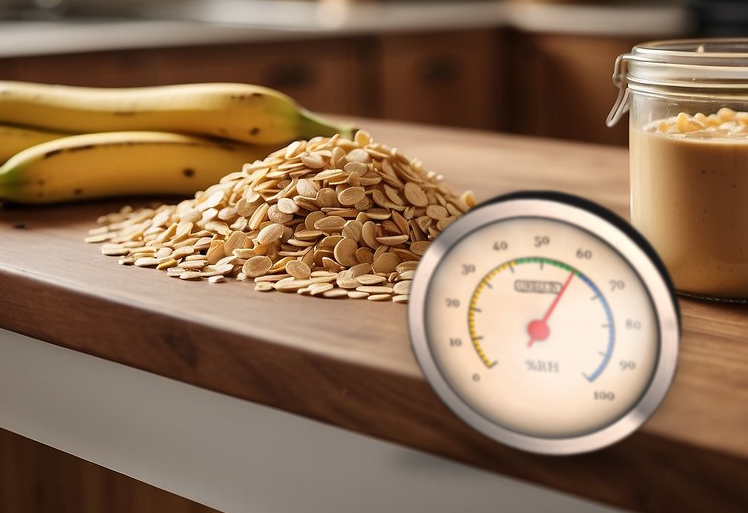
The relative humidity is 60 %
